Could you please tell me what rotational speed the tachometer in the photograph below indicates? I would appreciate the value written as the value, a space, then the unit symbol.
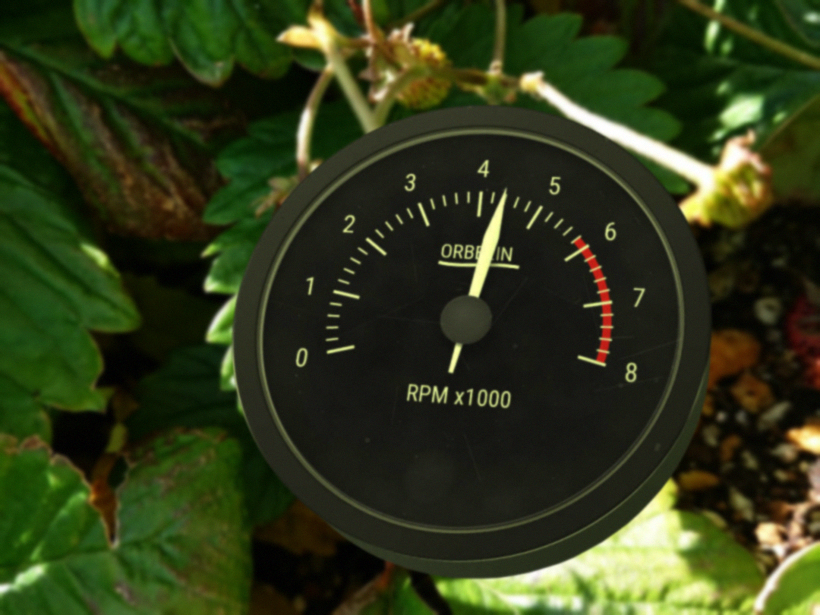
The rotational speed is 4400 rpm
